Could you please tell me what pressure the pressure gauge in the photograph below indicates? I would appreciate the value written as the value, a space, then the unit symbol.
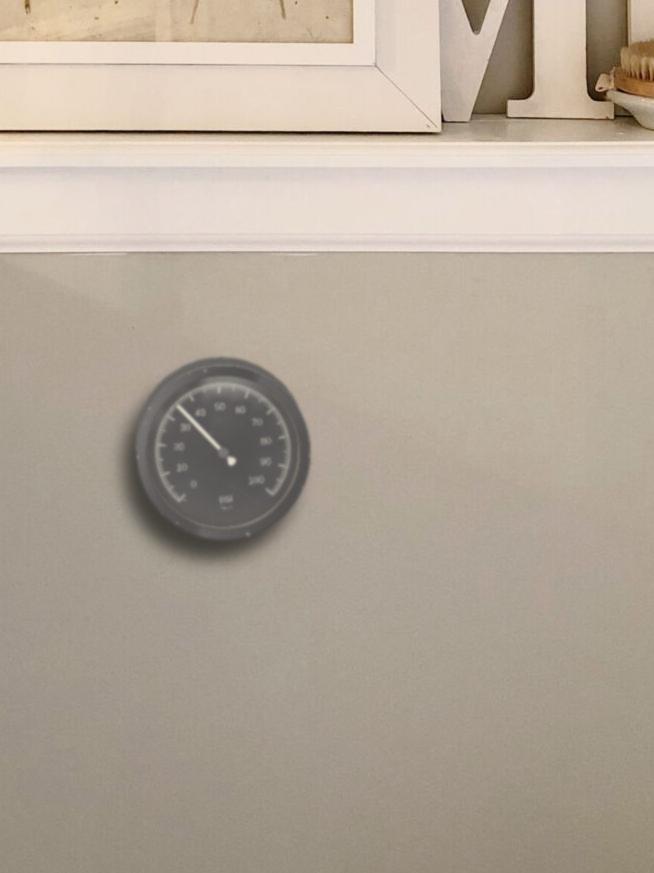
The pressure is 35 psi
